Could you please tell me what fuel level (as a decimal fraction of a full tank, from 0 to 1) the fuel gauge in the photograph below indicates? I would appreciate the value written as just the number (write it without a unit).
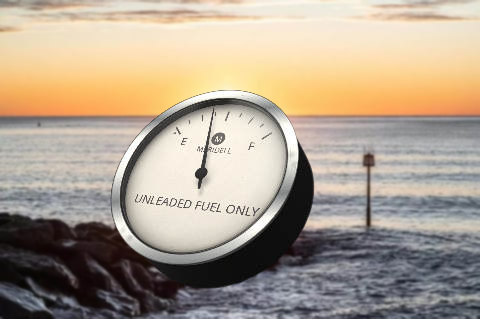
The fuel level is 0.375
